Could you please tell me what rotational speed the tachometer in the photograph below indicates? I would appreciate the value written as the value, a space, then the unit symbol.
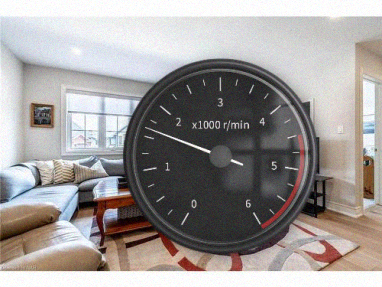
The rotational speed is 1625 rpm
